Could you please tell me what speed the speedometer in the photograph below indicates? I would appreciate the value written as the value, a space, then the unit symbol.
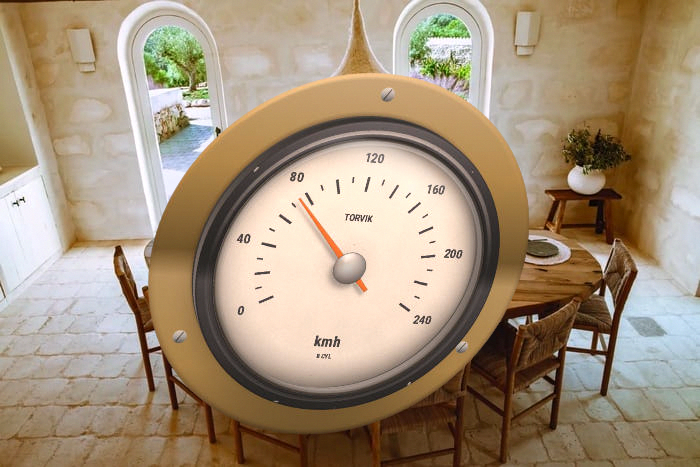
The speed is 75 km/h
